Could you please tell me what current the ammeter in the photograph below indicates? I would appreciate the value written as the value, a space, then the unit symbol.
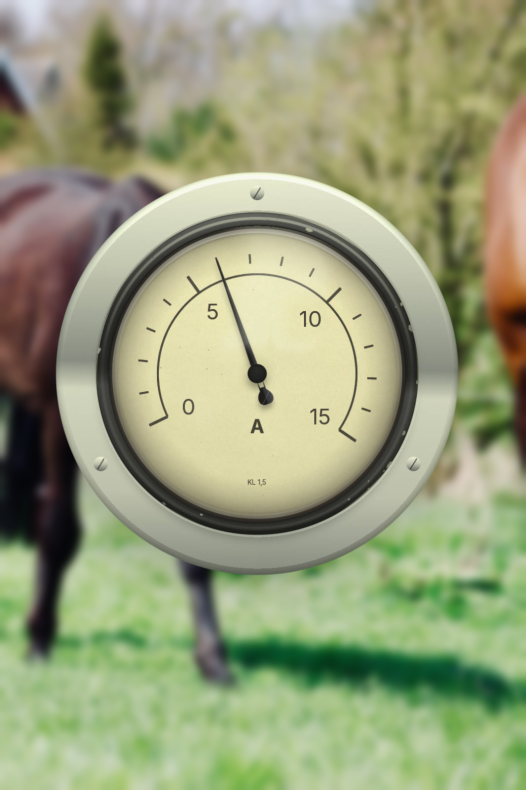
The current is 6 A
